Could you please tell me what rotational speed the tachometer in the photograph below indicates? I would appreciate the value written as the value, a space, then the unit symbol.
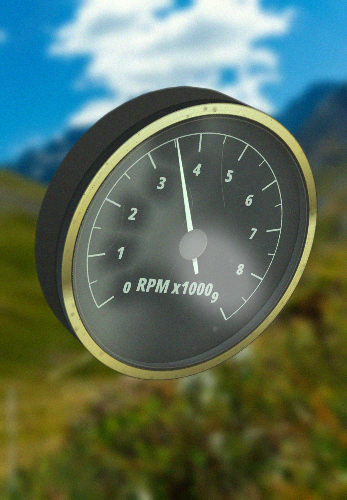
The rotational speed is 3500 rpm
